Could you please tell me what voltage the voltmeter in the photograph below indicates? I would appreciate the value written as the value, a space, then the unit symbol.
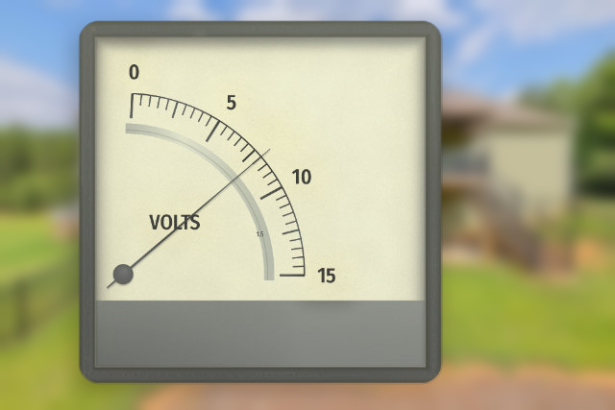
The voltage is 8 V
